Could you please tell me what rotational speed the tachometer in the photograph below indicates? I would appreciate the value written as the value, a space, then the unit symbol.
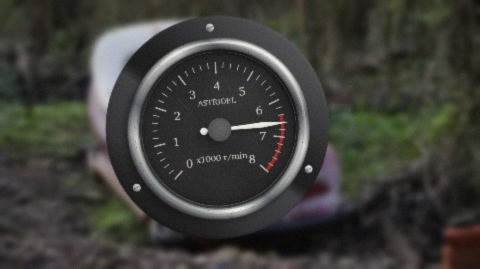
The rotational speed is 6600 rpm
